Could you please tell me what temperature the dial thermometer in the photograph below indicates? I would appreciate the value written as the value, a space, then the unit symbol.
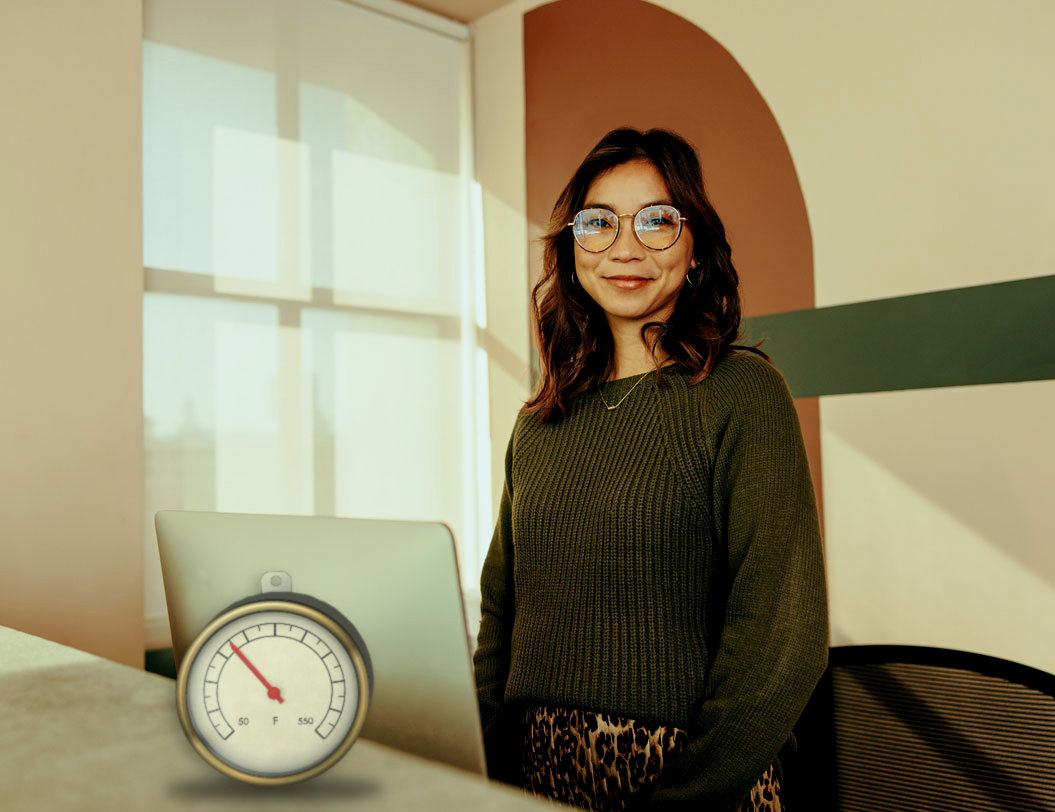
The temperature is 225 °F
